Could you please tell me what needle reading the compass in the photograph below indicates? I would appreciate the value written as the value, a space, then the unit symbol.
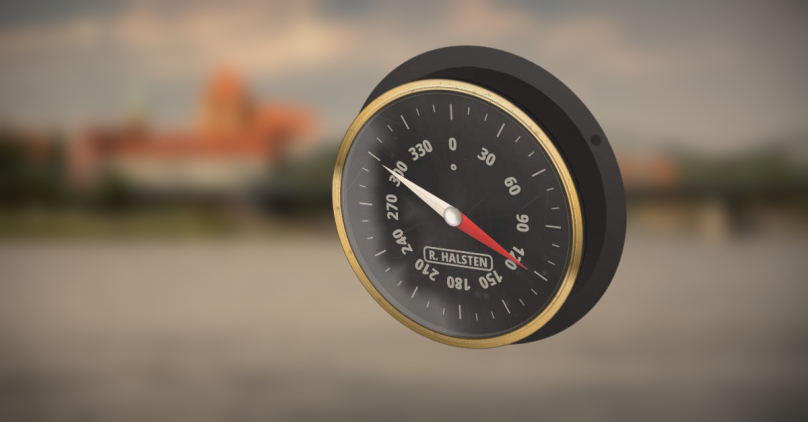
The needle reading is 120 °
